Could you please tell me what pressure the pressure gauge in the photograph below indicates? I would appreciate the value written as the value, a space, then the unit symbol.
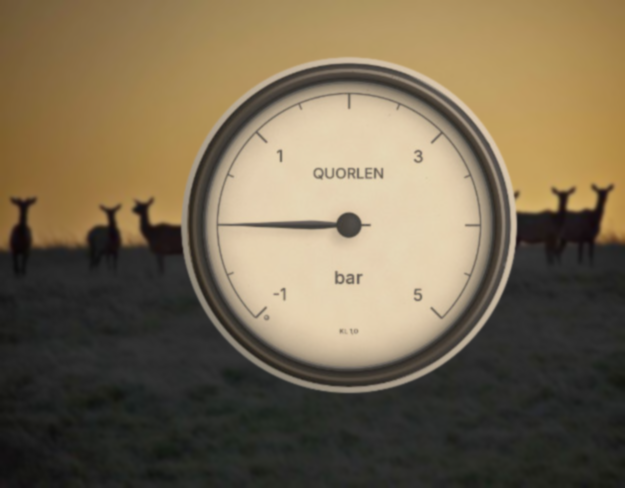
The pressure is 0 bar
